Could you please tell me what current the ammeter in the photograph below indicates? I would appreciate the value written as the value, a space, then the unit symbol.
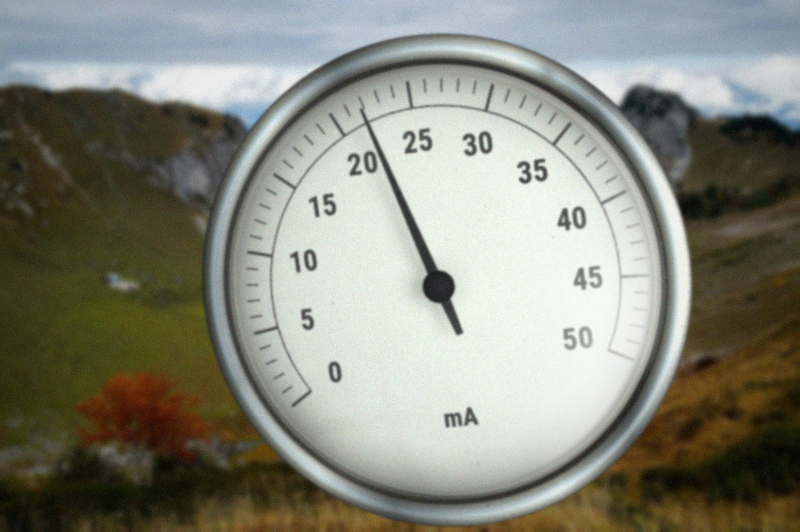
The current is 22 mA
